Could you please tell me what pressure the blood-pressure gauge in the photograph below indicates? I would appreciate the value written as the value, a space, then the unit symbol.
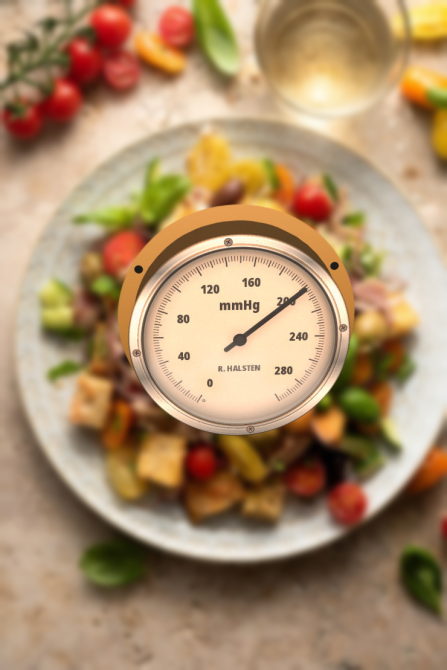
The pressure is 200 mmHg
